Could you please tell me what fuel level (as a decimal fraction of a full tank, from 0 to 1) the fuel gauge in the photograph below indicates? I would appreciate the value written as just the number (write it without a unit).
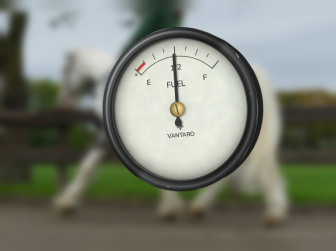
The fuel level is 0.5
